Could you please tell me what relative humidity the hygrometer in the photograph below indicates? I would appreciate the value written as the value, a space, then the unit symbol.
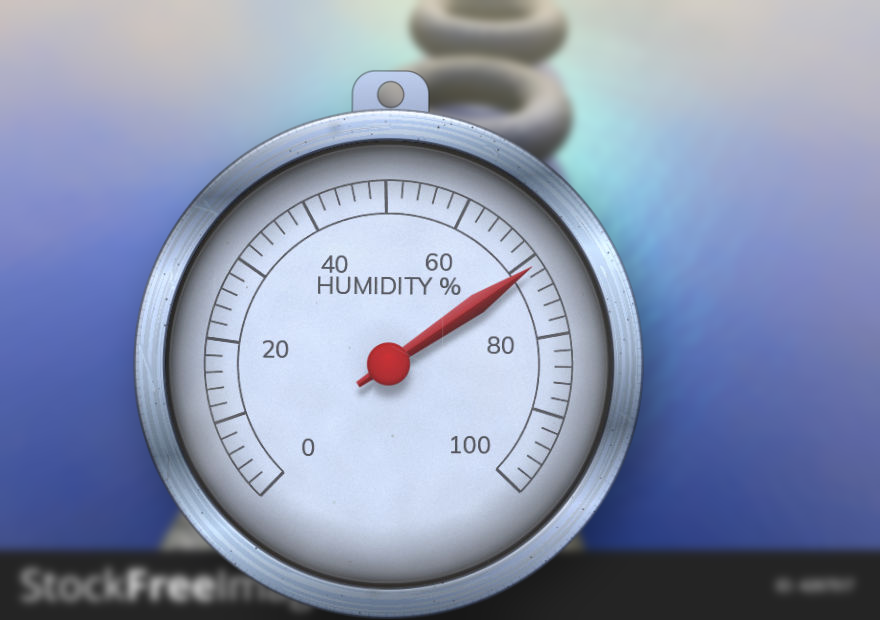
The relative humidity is 71 %
